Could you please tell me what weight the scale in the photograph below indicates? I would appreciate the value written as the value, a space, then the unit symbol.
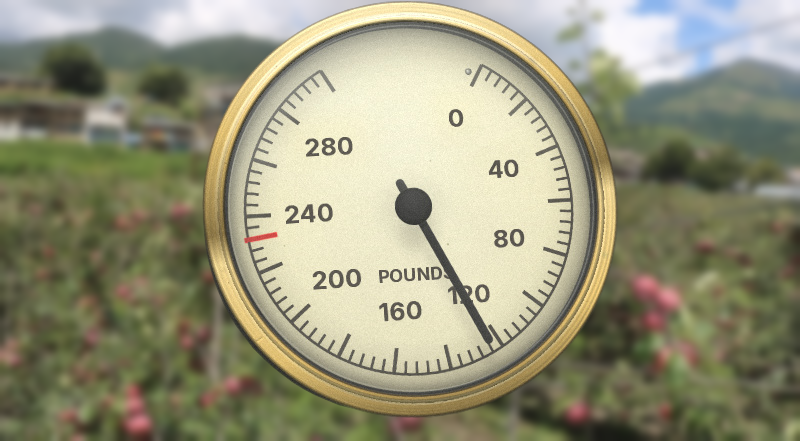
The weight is 124 lb
